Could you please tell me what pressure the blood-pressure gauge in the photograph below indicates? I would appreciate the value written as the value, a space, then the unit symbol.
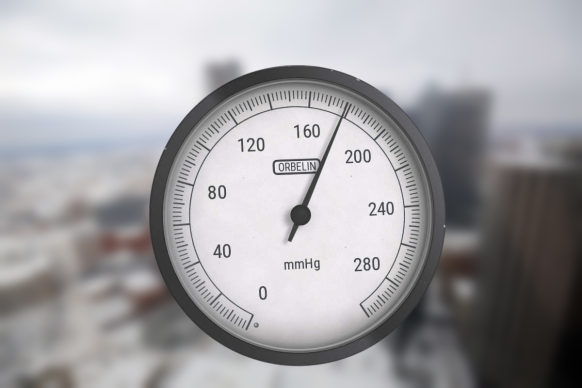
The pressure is 178 mmHg
